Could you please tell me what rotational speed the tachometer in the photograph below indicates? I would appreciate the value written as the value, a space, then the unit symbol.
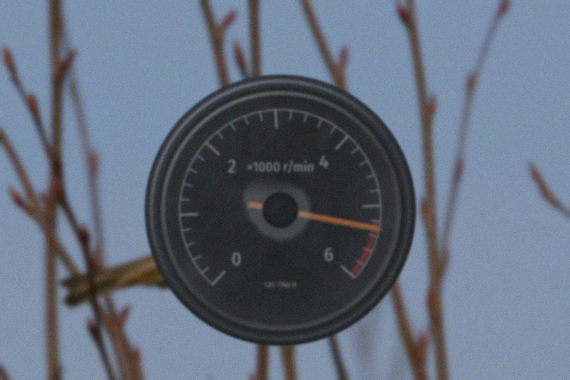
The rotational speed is 5300 rpm
